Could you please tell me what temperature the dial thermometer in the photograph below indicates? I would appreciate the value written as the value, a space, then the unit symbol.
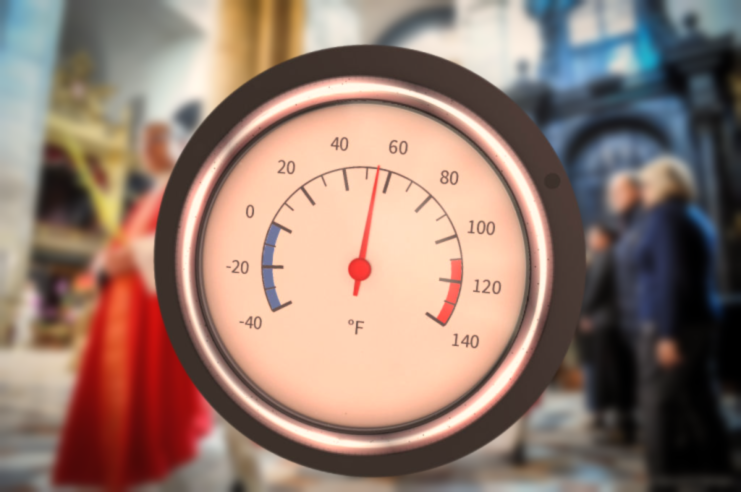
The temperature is 55 °F
